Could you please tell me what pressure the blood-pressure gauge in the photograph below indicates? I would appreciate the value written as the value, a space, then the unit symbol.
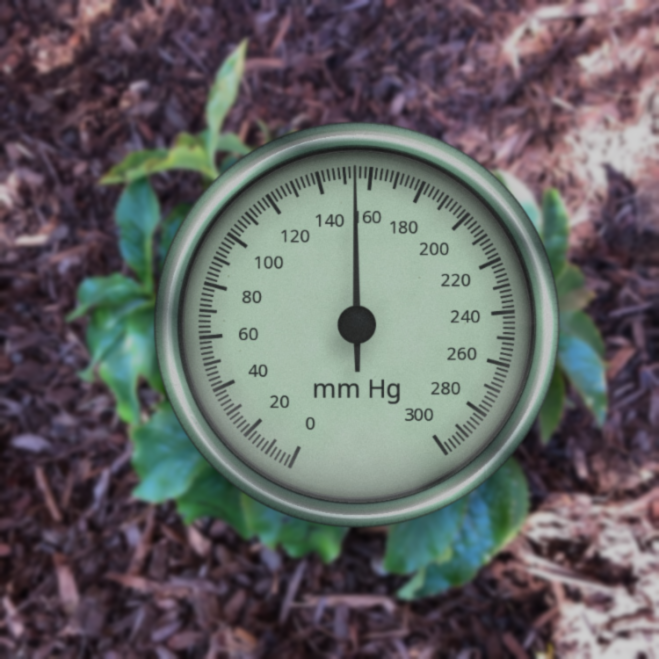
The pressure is 154 mmHg
